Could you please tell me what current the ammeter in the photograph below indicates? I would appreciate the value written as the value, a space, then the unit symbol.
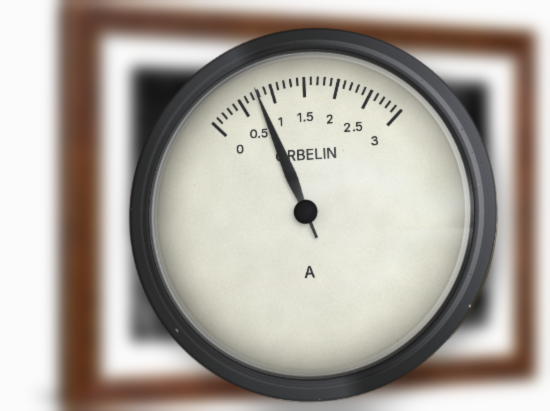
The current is 0.8 A
